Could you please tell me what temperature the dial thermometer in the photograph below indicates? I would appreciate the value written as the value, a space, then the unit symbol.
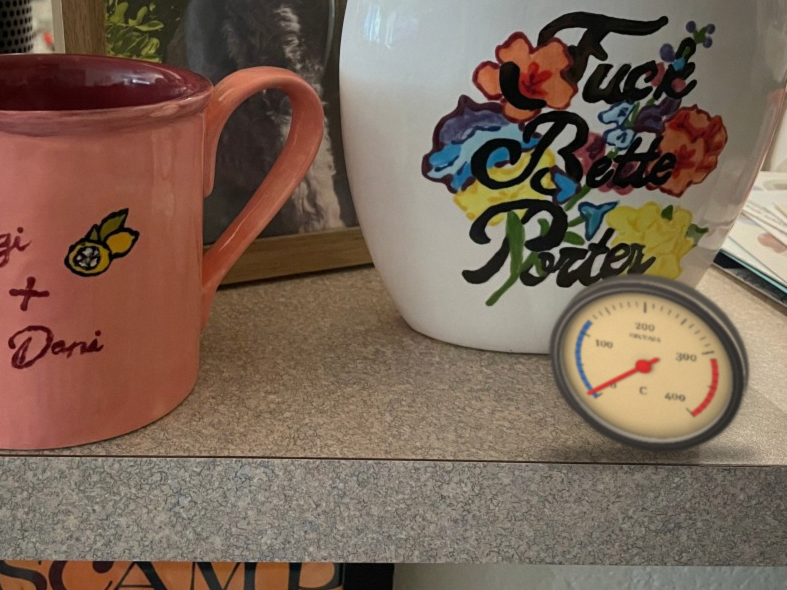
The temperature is 10 °C
